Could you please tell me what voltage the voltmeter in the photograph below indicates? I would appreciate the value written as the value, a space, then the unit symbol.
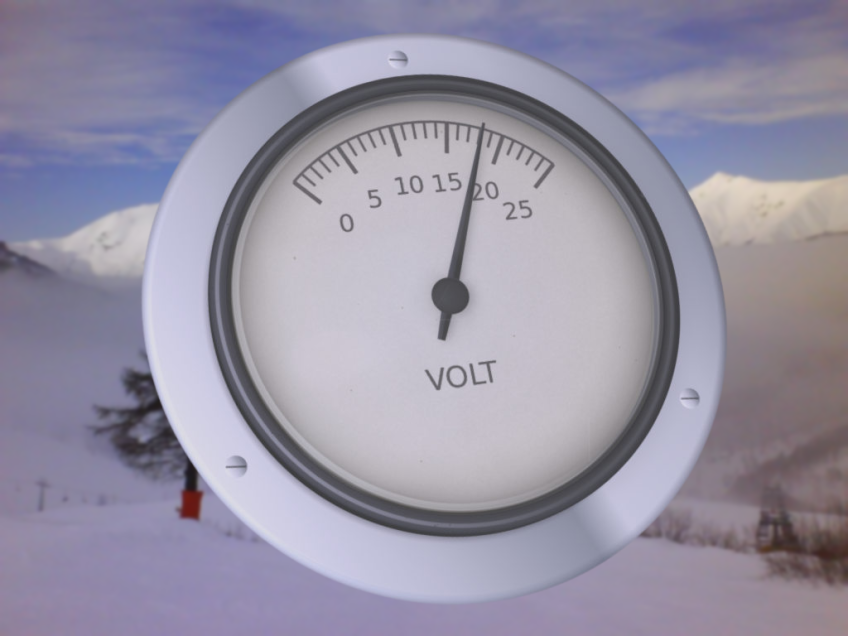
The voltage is 18 V
